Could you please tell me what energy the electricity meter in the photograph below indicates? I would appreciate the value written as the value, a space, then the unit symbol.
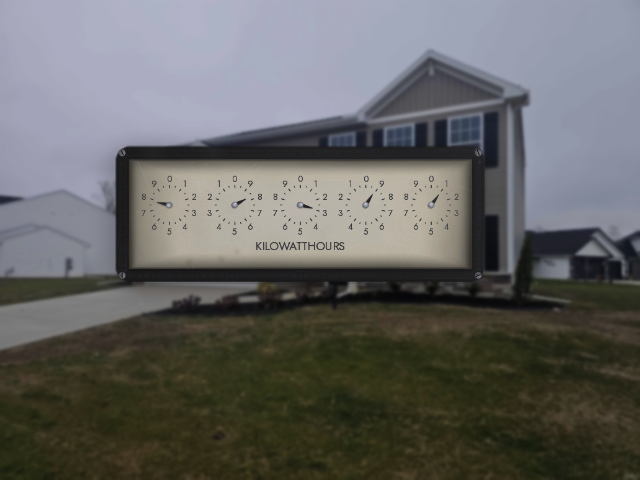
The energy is 78291 kWh
